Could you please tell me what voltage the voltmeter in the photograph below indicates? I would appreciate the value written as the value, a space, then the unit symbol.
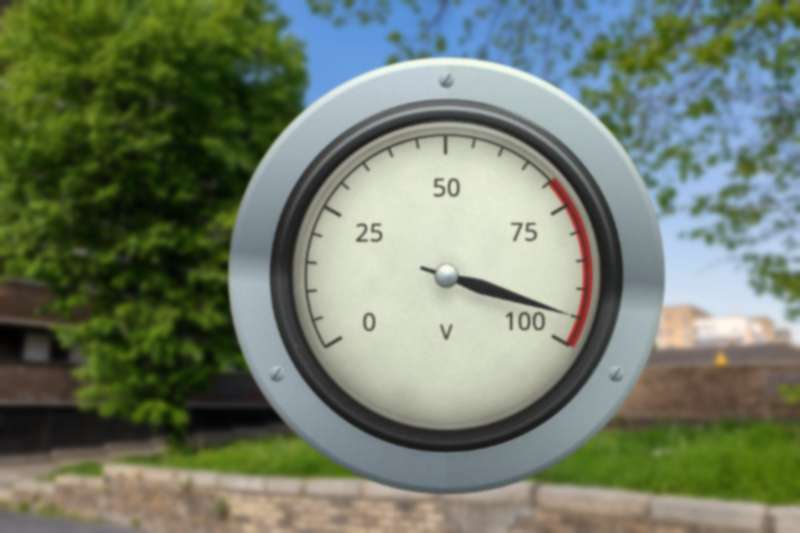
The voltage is 95 V
